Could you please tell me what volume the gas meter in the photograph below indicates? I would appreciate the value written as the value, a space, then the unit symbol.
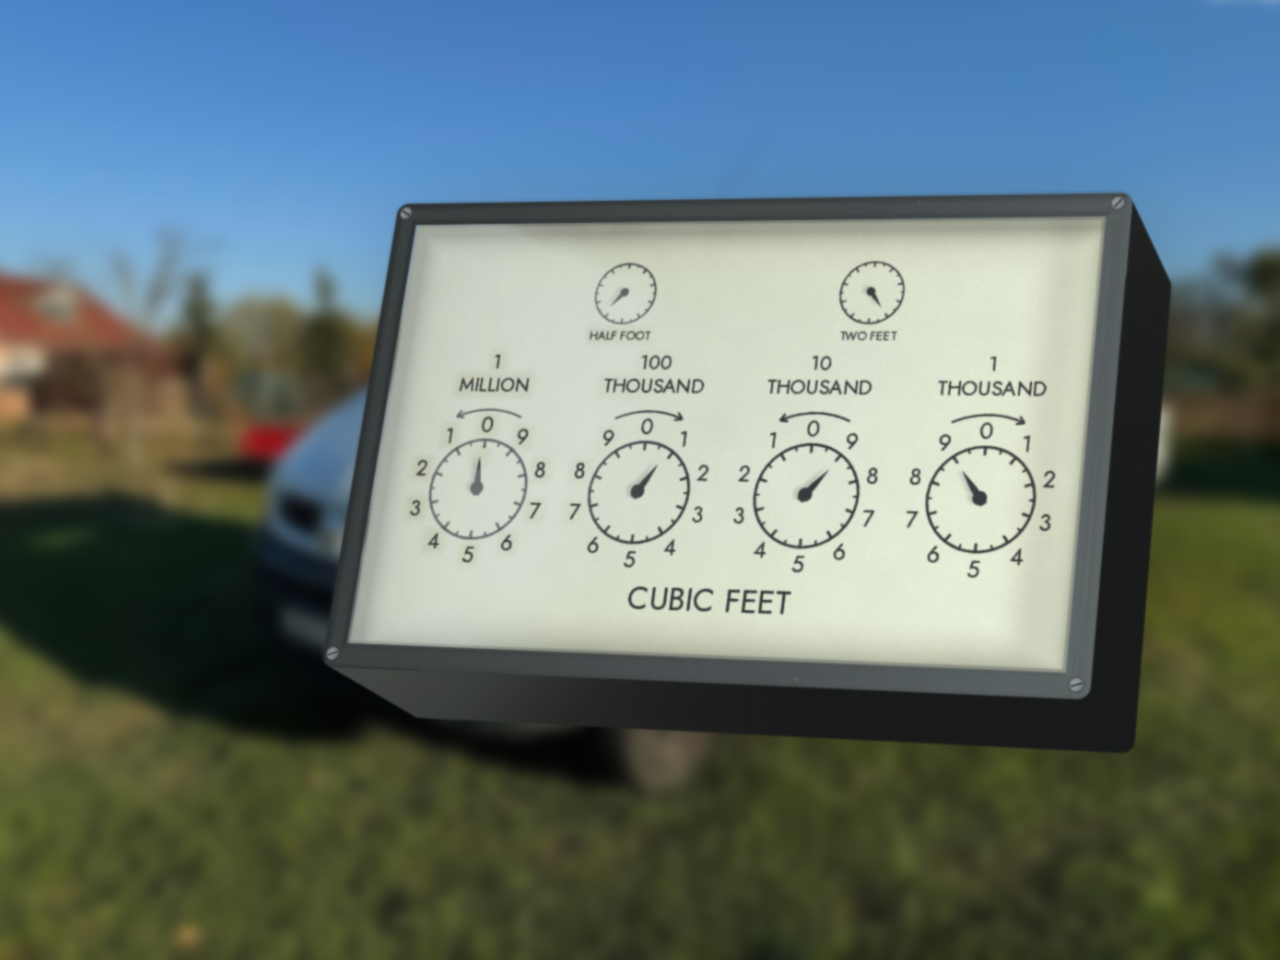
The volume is 8900 ft³
